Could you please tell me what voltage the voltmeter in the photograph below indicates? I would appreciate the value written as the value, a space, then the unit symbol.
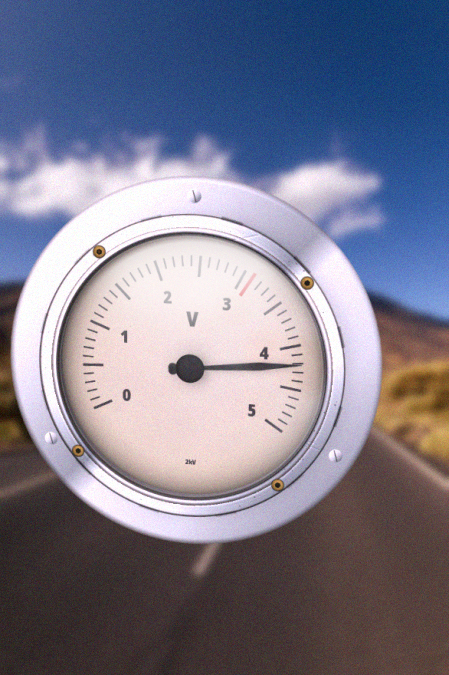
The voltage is 4.2 V
